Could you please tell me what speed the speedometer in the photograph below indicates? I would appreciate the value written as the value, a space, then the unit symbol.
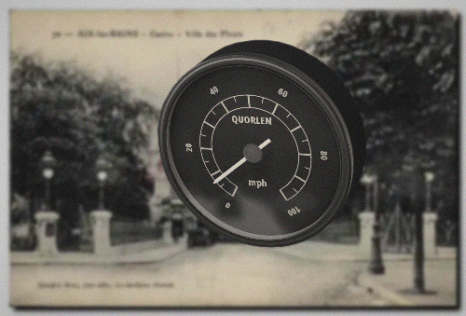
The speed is 7.5 mph
